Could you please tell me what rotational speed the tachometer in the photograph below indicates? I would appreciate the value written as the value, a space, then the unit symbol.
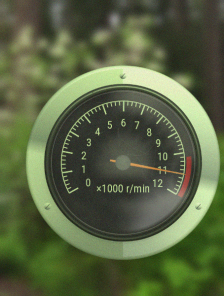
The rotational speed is 11000 rpm
